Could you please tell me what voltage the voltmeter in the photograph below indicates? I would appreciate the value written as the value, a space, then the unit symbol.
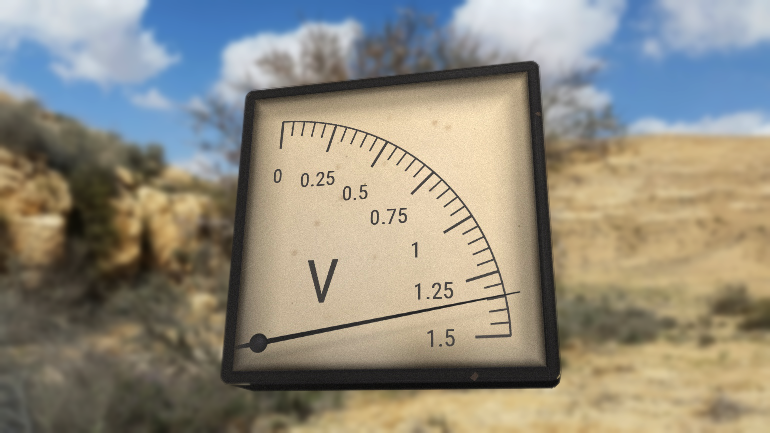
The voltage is 1.35 V
